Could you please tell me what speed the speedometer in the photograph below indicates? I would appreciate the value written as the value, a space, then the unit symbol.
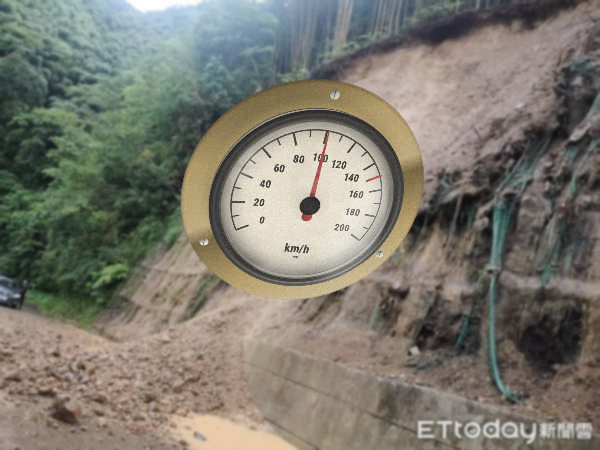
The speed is 100 km/h
